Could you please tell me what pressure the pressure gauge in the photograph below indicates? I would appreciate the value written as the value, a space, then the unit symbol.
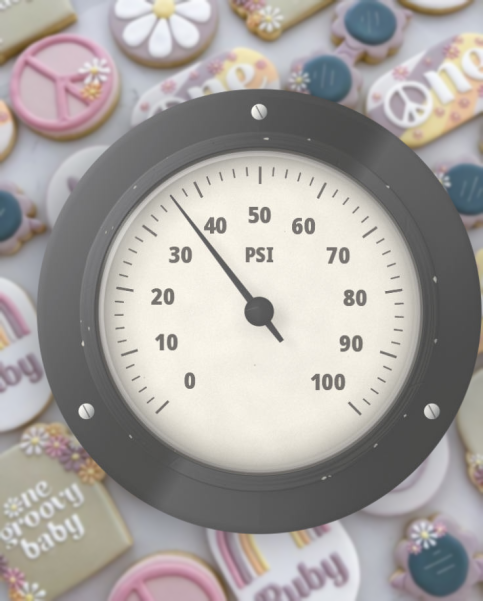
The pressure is 36 psi
